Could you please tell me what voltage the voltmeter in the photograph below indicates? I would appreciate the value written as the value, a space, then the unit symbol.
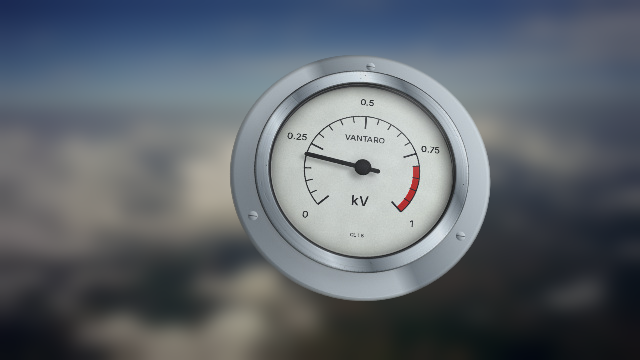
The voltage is 0.2 kV
